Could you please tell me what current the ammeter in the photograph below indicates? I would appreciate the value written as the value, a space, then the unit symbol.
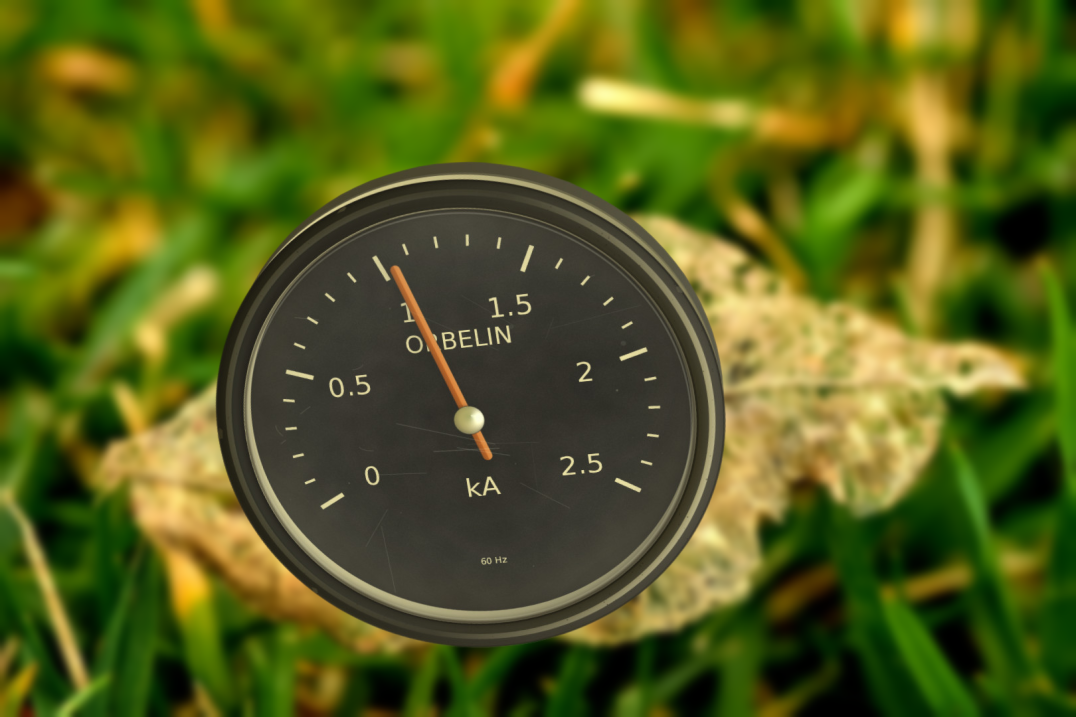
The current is 1.05 kA
